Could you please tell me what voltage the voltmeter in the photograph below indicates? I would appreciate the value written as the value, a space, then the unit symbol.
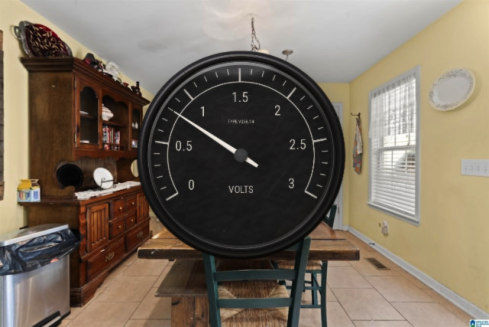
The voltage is 0.8 V
